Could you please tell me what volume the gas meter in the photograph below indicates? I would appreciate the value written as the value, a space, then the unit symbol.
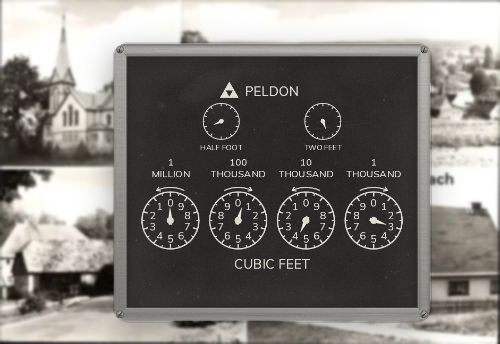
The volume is 4300 ft³
